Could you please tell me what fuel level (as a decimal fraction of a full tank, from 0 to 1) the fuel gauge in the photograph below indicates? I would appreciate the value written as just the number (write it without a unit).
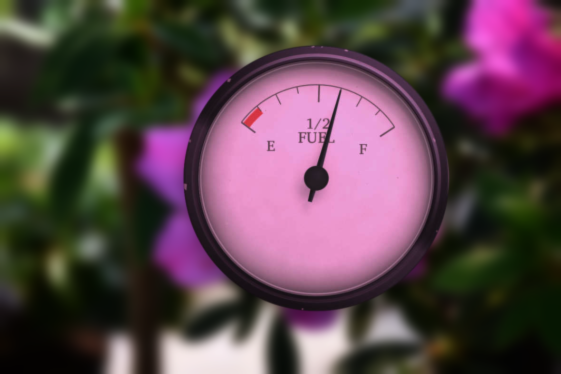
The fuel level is 0.625
